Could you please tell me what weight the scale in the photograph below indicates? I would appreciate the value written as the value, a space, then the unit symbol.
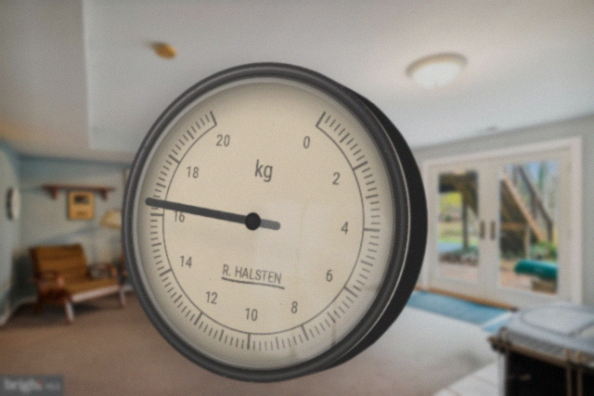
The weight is 16.4 kg
